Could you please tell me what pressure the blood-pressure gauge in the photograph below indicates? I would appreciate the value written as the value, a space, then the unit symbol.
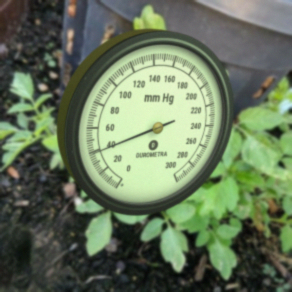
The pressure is 40 mmHg
